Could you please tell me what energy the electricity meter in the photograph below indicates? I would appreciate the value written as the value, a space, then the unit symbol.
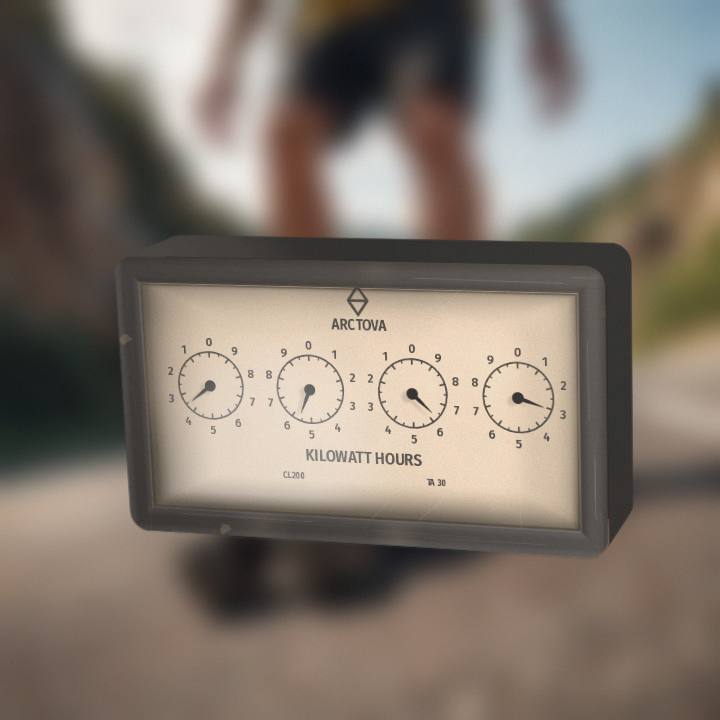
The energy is 3563 kWh
